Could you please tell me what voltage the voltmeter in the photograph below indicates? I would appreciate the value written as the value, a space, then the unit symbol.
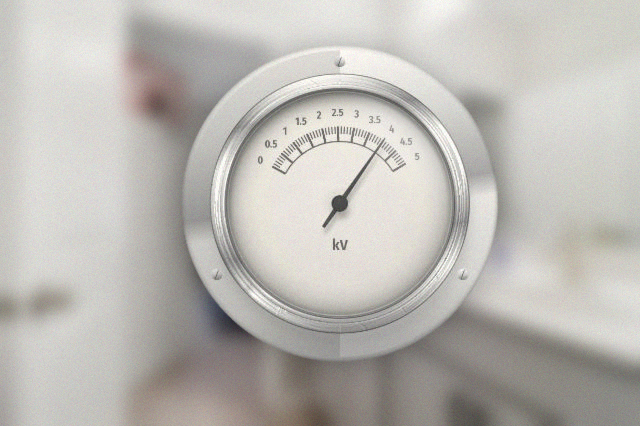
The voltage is 4 kV
